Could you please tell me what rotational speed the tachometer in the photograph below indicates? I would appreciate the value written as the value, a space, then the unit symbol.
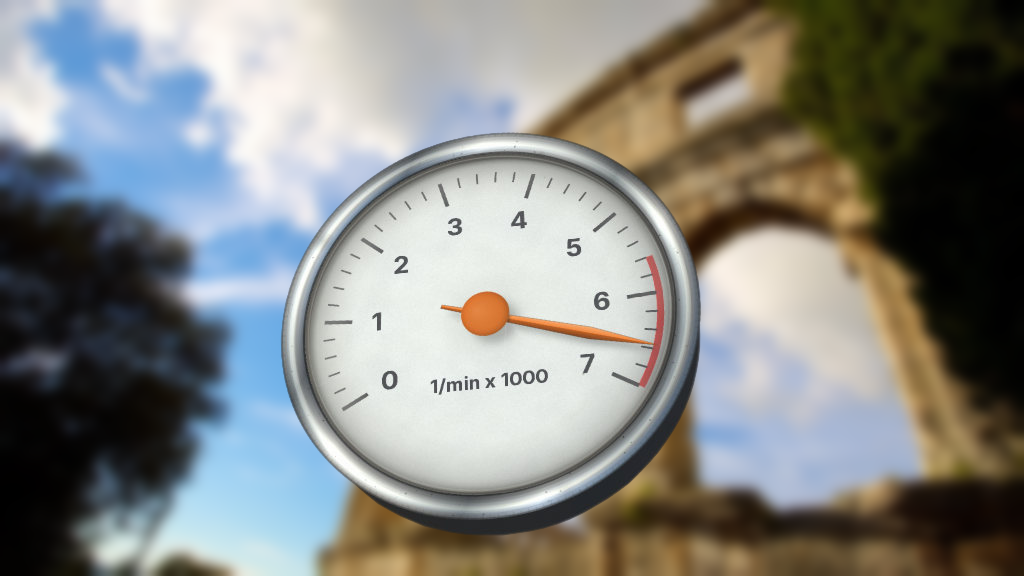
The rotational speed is 6600 rpm
